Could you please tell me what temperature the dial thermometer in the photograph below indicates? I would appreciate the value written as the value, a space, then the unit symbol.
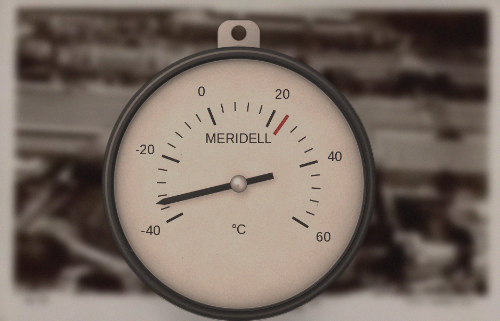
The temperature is -34 °C
